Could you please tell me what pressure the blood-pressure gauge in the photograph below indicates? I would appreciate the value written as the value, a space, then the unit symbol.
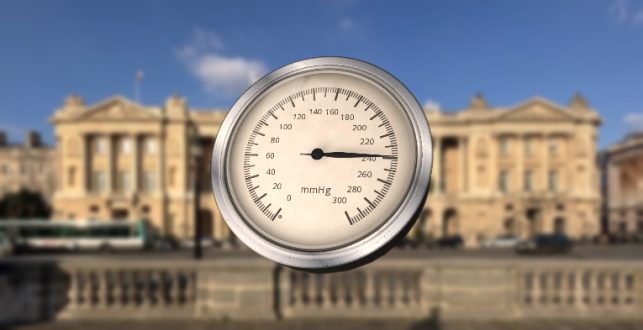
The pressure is 240 mmHg
